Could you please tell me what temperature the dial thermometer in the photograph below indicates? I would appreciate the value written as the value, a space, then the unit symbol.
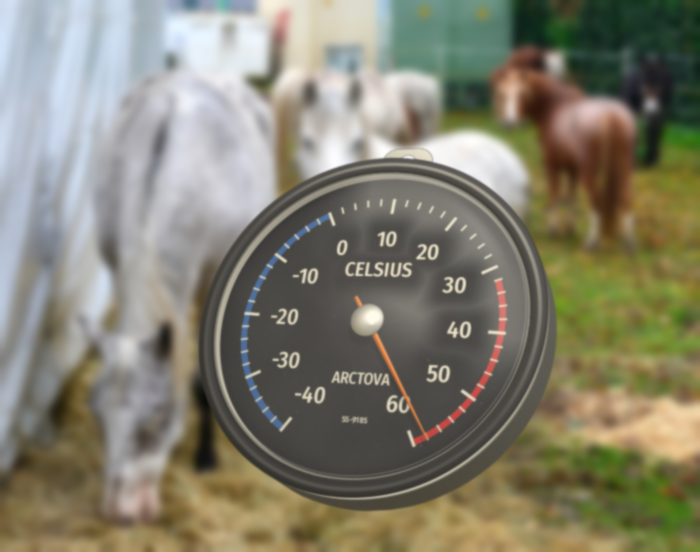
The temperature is 58 °C
